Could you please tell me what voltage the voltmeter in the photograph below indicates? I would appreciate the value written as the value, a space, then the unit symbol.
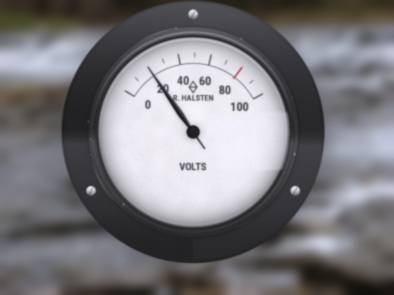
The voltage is 20 V
